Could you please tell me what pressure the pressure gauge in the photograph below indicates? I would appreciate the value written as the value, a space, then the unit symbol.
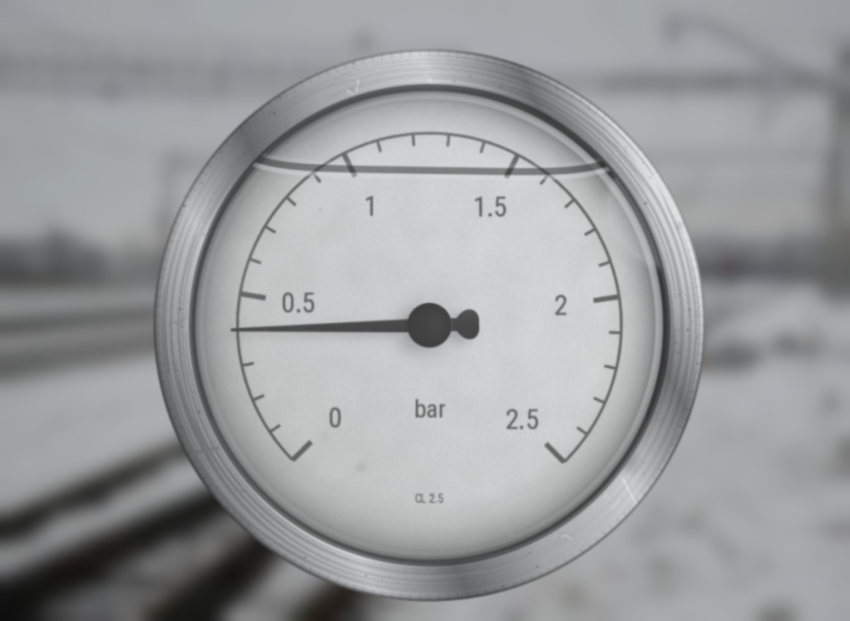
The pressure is 0.4 bar
